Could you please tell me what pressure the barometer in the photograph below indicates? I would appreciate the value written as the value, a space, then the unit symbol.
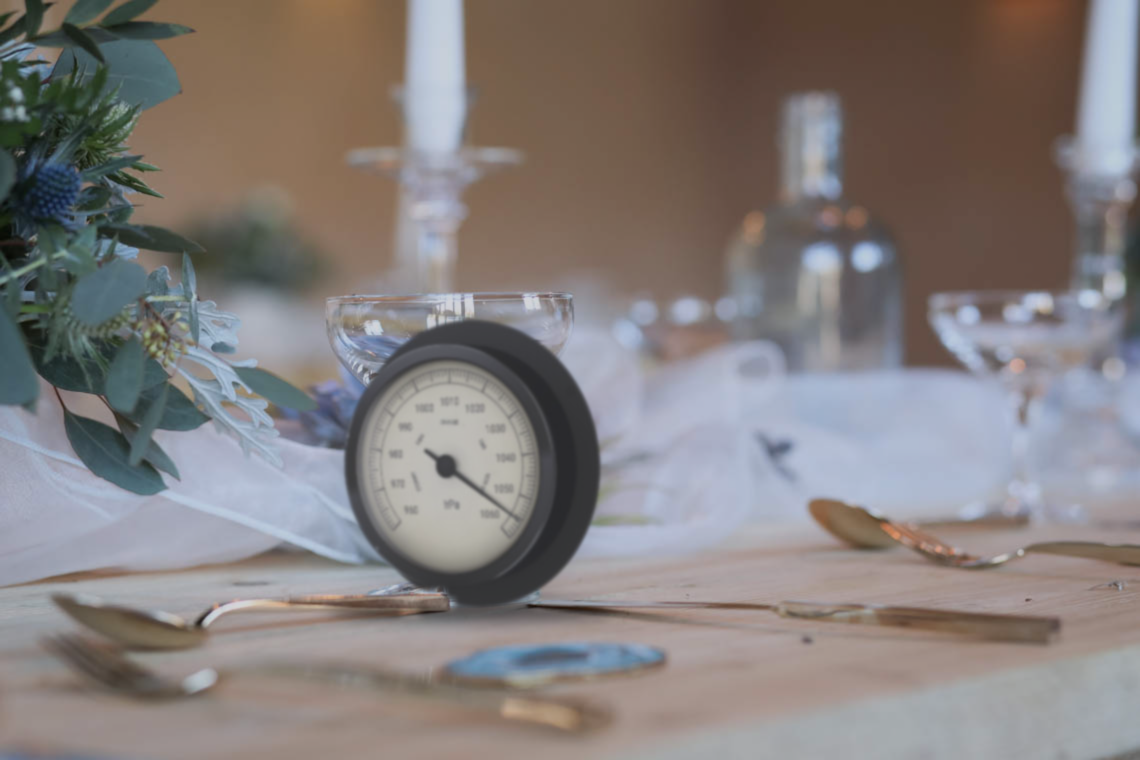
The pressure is 1055 hPa
